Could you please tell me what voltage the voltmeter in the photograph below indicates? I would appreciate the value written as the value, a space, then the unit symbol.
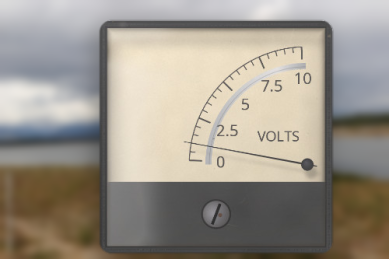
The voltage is 1 V
